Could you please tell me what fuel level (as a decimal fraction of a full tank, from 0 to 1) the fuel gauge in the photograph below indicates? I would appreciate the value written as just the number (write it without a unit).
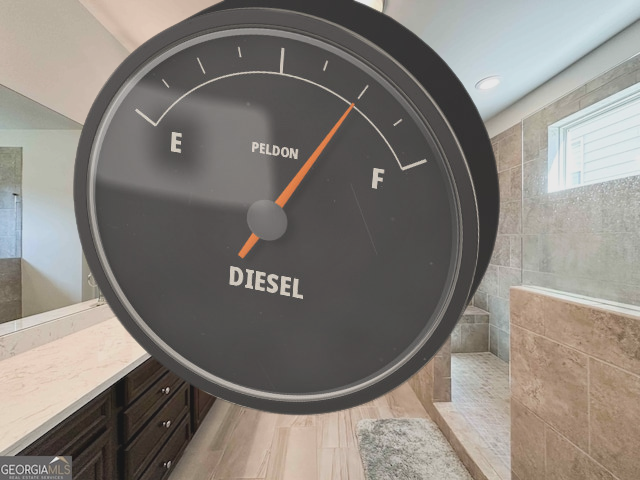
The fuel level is 0.75
